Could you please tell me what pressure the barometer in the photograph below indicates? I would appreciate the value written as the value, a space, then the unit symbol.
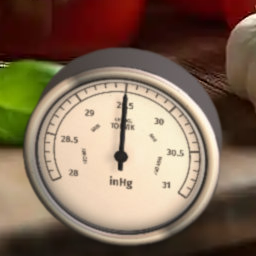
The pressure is 29.5 inHg
